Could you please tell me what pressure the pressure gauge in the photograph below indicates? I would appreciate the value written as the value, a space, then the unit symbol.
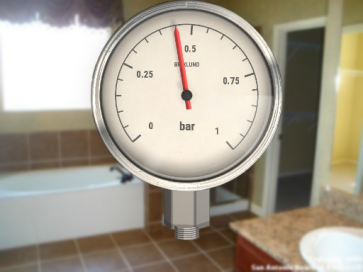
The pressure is 0.45 bar
